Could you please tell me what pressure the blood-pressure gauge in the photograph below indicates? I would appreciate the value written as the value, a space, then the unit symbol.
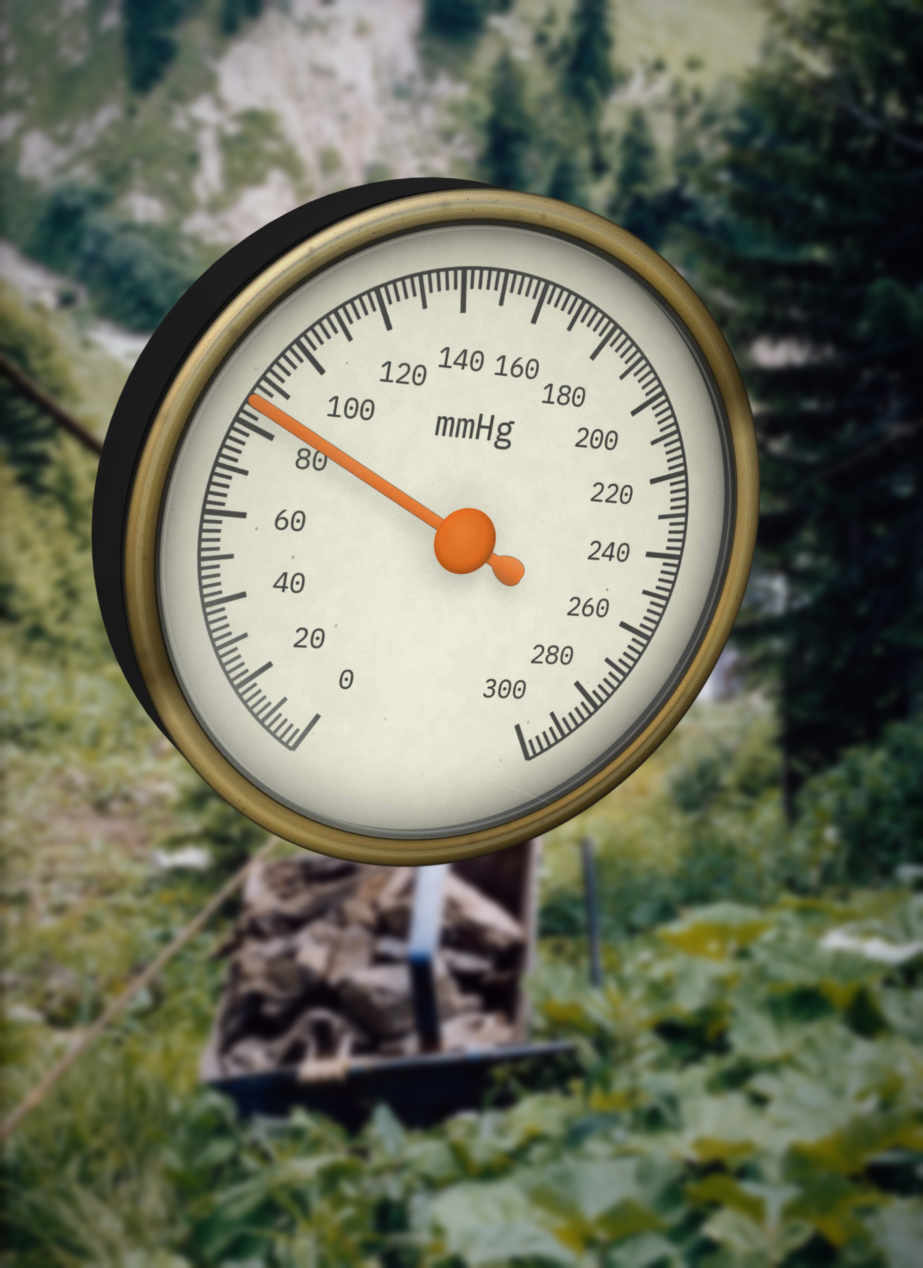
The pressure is 85 mmHg
